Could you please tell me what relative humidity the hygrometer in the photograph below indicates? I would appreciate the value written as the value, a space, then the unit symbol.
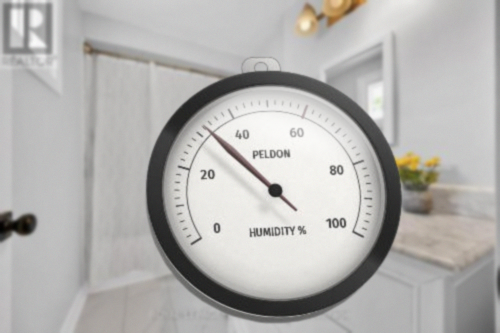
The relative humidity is 32 %
